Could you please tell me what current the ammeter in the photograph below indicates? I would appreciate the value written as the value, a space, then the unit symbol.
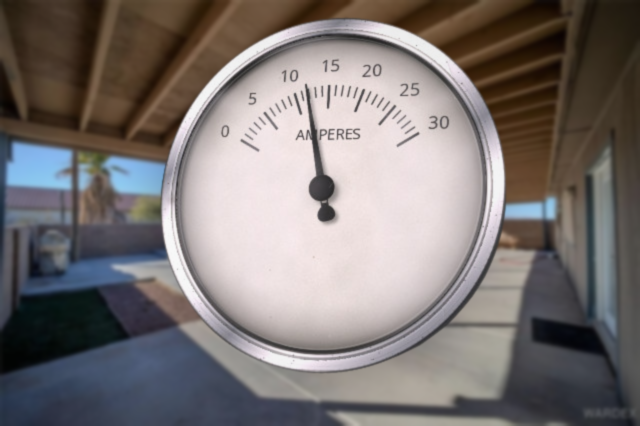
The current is 12 A
